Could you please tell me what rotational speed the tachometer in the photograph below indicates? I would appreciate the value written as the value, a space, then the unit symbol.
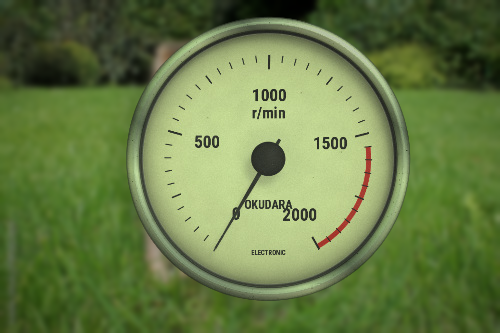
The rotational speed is 0 rpm
